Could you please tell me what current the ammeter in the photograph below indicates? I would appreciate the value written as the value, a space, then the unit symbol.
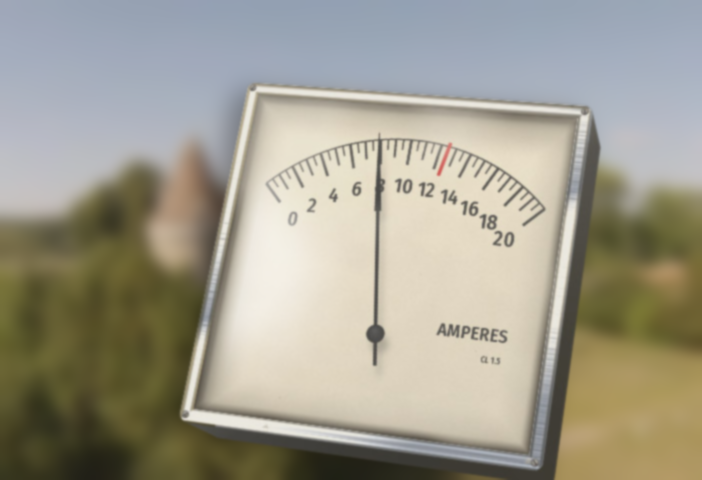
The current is 8 A
